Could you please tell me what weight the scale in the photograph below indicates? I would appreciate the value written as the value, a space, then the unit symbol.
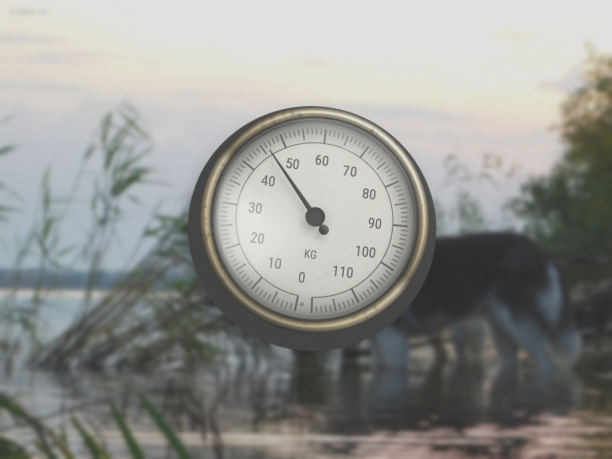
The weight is 46 kg
